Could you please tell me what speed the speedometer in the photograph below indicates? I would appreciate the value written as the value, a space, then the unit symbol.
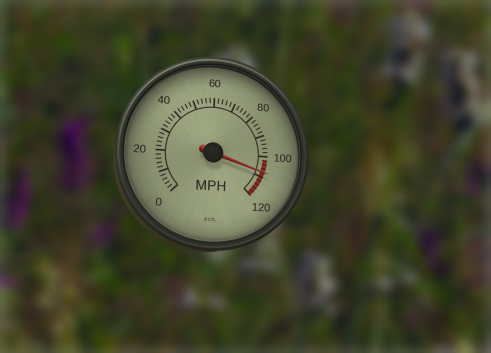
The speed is 108 mph
